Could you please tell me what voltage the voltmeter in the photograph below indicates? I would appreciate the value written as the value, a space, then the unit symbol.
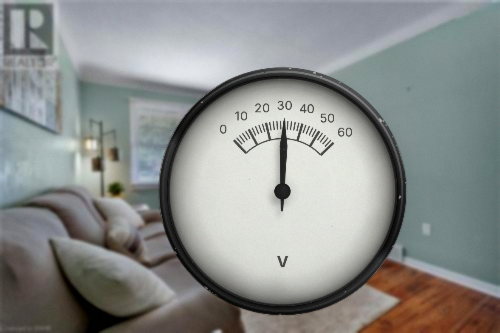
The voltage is 30 V
